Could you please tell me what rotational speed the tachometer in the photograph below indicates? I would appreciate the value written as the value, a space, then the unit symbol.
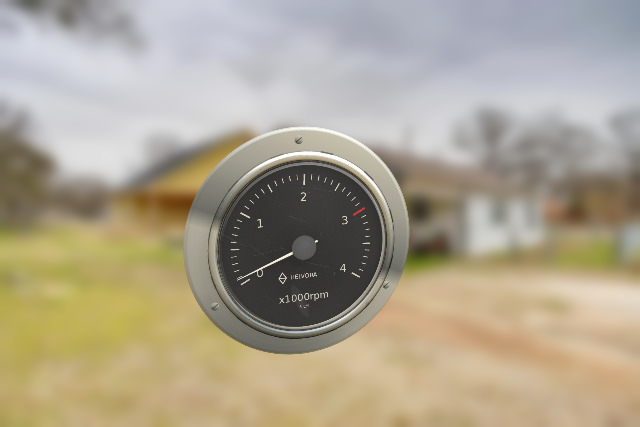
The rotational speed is 100 rpm
